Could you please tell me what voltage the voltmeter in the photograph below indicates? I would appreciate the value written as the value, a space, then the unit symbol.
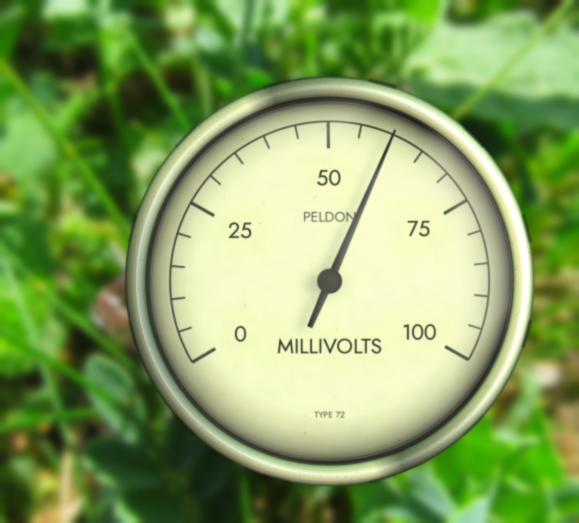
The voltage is 60 mV
